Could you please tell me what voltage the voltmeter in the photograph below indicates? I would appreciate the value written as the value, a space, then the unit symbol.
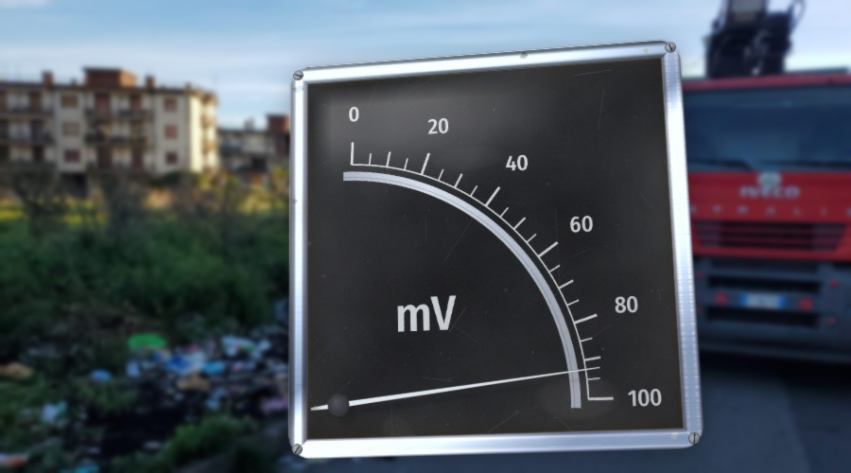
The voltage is 92.5 mV
